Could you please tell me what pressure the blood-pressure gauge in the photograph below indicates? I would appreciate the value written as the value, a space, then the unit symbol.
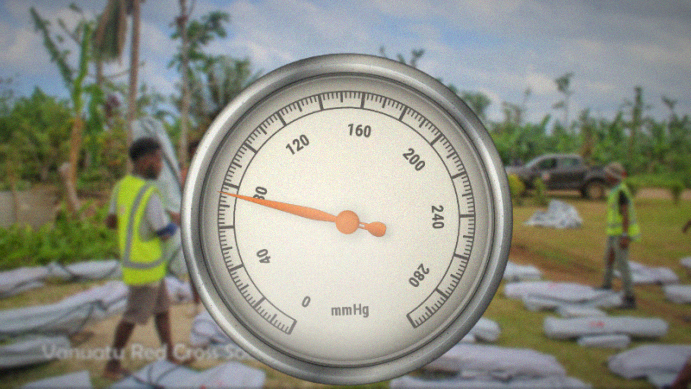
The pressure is 76 mmHg
